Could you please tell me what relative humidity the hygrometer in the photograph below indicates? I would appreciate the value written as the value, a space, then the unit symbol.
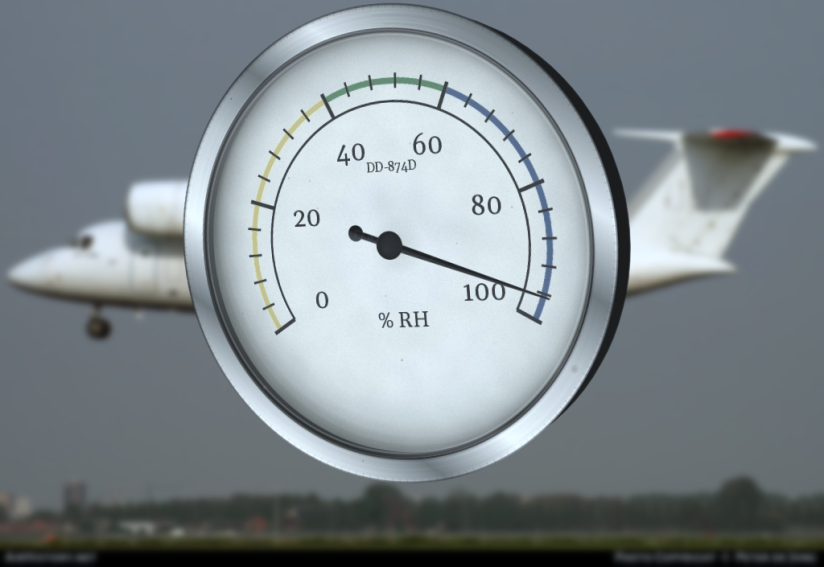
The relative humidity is 96 %
